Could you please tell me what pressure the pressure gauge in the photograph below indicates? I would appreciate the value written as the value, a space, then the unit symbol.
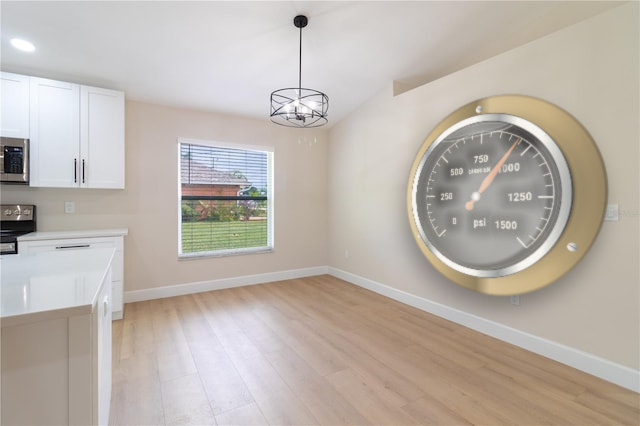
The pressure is 950 psi
